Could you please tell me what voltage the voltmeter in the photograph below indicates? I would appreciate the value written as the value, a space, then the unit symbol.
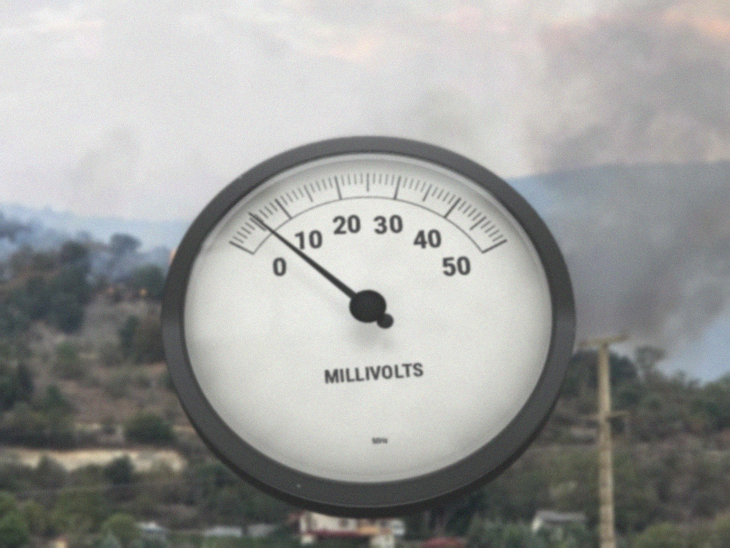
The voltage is 5 mV
